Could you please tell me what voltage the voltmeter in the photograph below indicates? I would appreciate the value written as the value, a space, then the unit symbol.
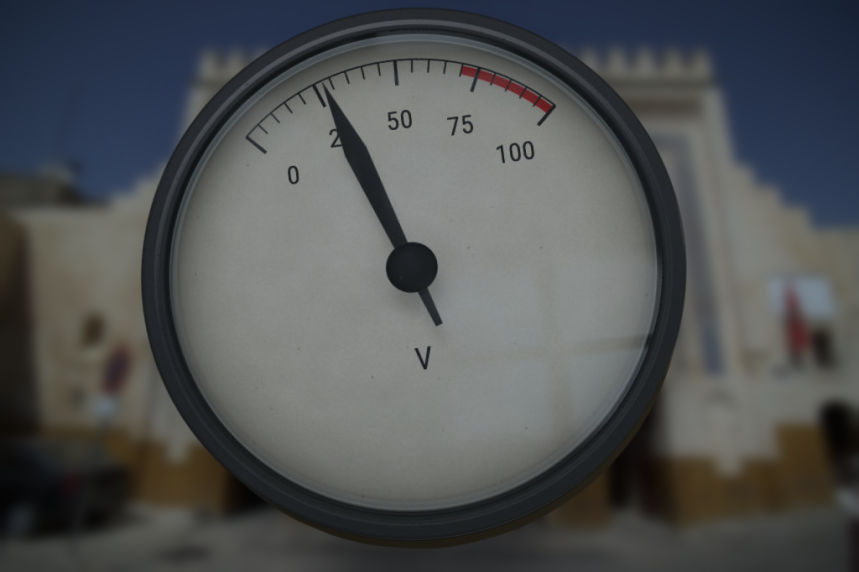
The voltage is 27.5 V
